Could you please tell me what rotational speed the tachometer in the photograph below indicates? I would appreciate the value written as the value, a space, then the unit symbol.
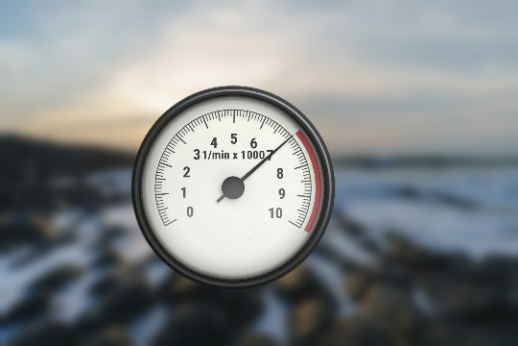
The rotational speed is 7000 rpm
